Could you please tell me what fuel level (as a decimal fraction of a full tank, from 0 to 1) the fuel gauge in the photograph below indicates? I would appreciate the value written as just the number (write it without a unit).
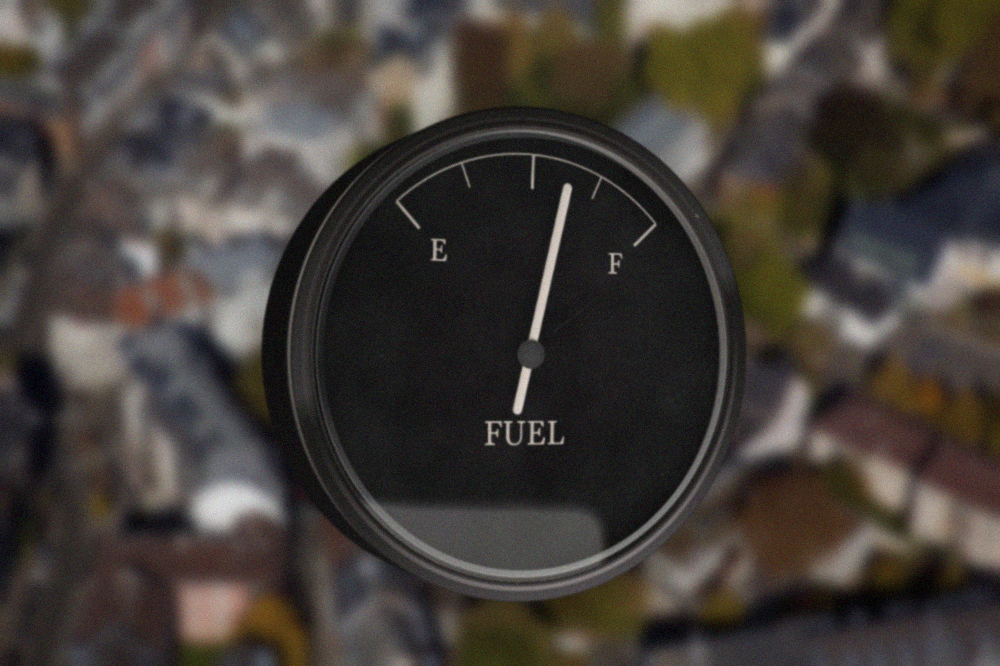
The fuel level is 0.625
